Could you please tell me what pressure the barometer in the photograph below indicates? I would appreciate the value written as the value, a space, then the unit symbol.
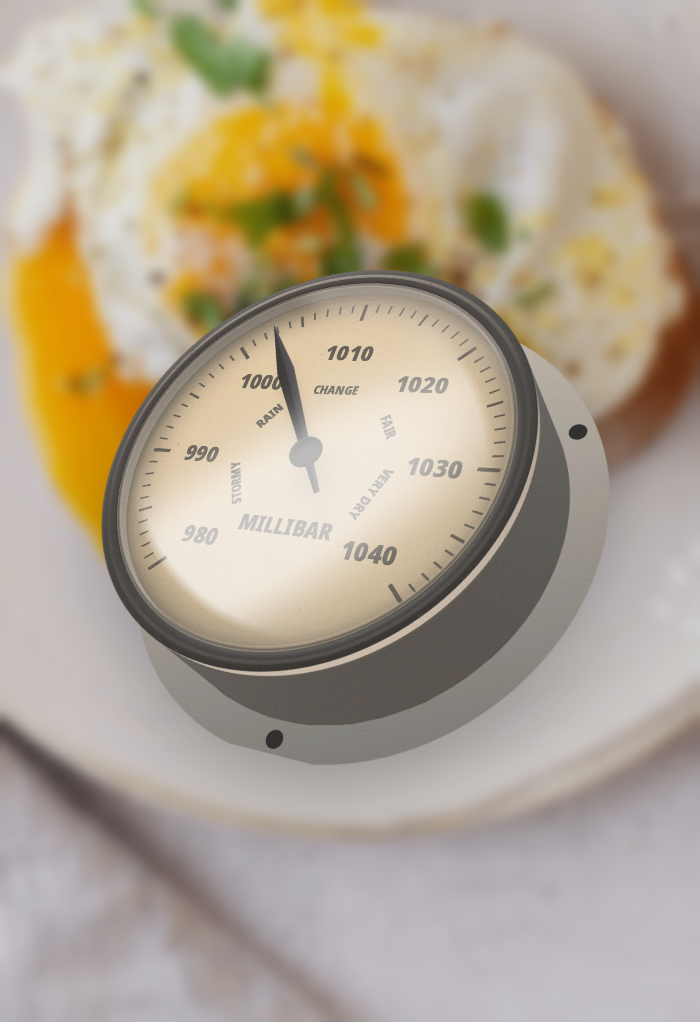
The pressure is 1003 mbar
